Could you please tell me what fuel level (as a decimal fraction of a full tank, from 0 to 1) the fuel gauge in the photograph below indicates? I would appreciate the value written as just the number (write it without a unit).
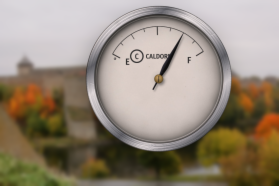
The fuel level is 0.75
